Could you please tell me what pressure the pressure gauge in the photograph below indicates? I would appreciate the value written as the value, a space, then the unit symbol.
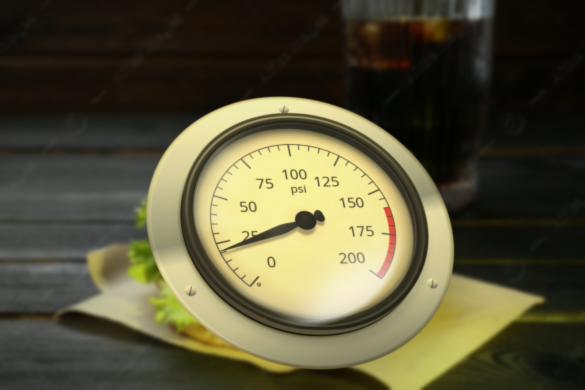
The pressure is 20 psi
